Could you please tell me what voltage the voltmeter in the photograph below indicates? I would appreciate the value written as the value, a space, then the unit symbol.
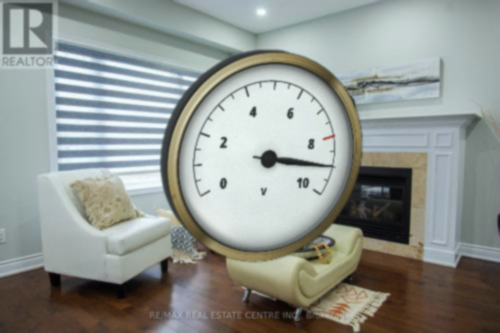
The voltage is 9 V
